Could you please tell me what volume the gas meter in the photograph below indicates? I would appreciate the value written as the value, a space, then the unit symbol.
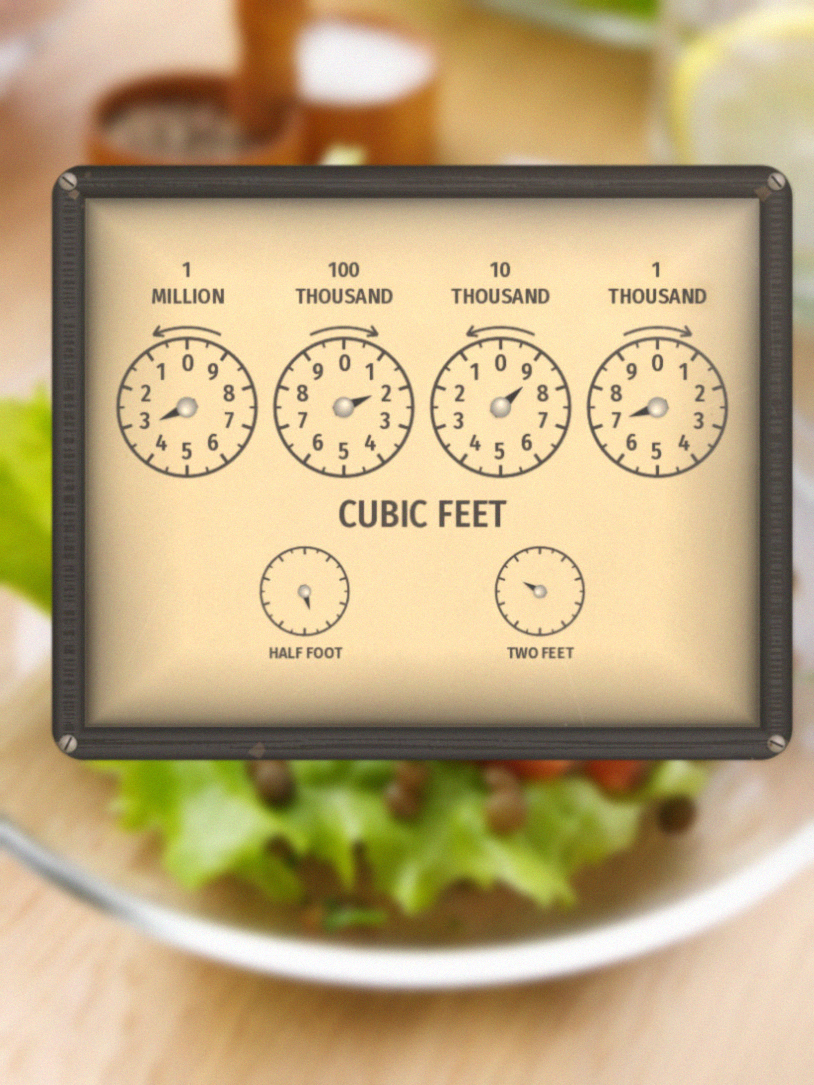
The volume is 318700 ft³
